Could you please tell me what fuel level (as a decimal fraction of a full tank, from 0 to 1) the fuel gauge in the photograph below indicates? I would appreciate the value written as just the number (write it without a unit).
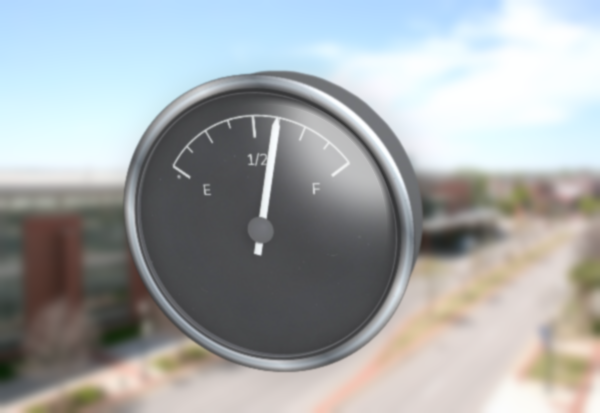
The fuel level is 0.625
